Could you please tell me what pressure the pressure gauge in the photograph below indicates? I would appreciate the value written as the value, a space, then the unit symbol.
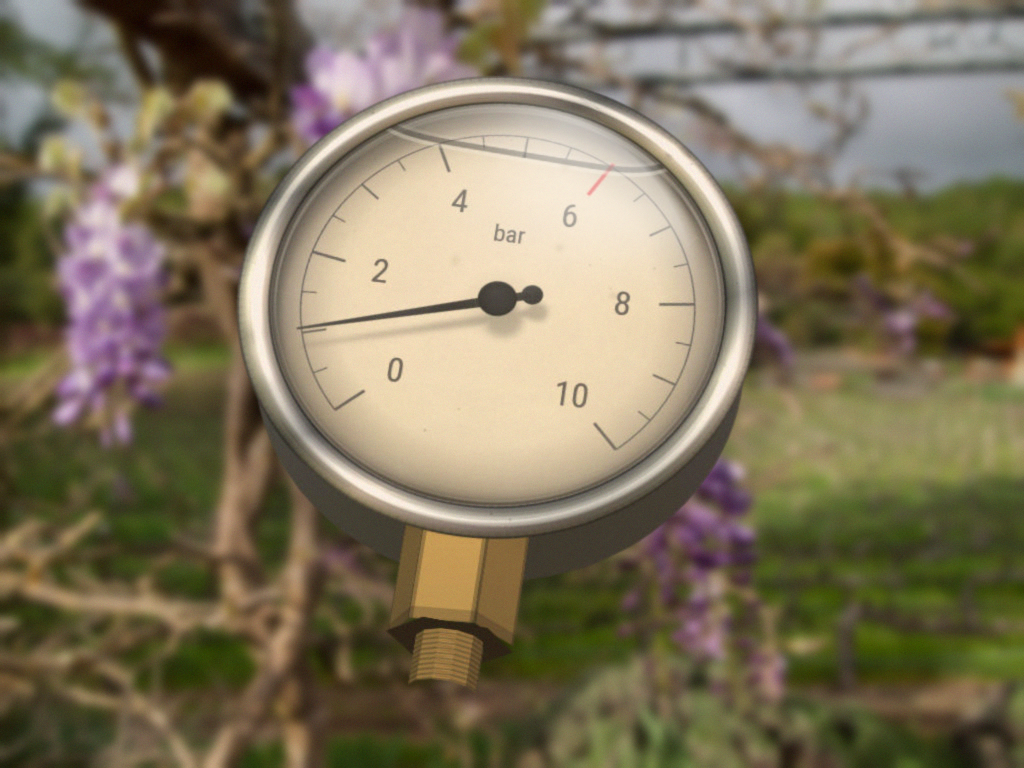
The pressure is 1 bar
